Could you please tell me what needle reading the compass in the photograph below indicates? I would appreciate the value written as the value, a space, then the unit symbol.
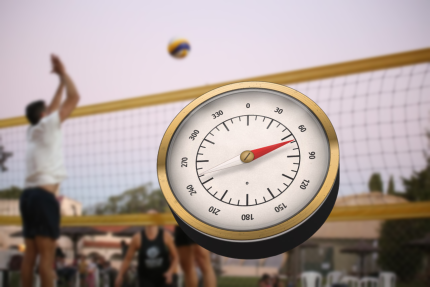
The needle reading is 70 °
